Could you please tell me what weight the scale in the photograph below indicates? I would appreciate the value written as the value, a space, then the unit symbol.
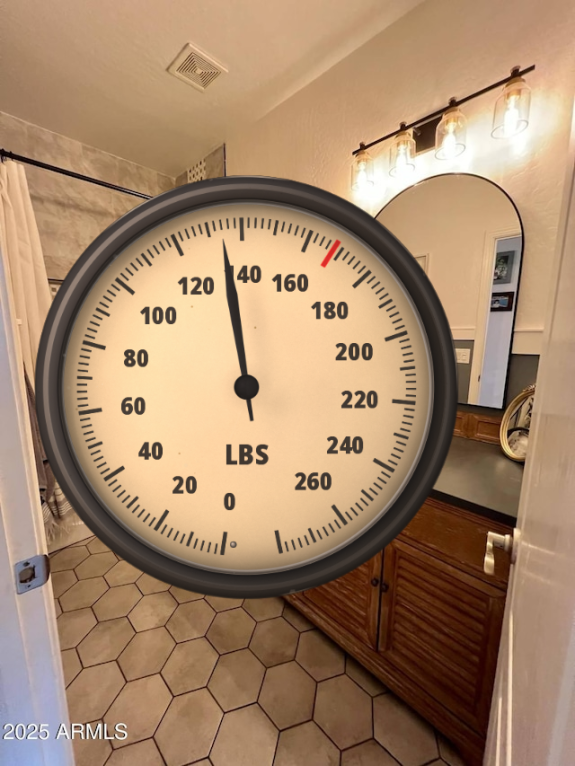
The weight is 134 lb
